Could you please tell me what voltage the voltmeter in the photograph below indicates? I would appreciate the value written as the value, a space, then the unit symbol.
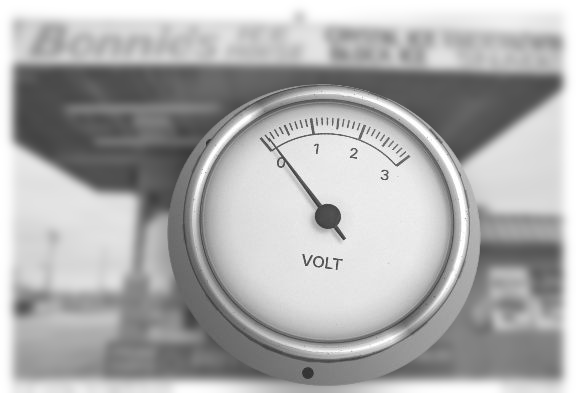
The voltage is 0.1 V
